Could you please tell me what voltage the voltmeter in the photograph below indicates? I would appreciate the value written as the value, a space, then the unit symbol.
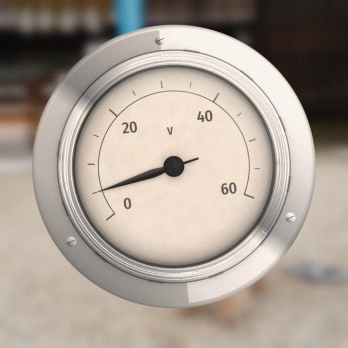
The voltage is 5 V
